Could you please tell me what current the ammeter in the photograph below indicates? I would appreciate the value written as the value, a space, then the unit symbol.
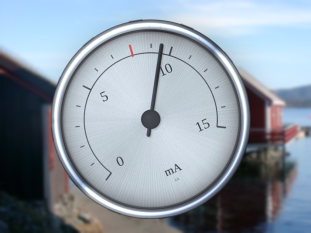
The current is 9.5 mA
